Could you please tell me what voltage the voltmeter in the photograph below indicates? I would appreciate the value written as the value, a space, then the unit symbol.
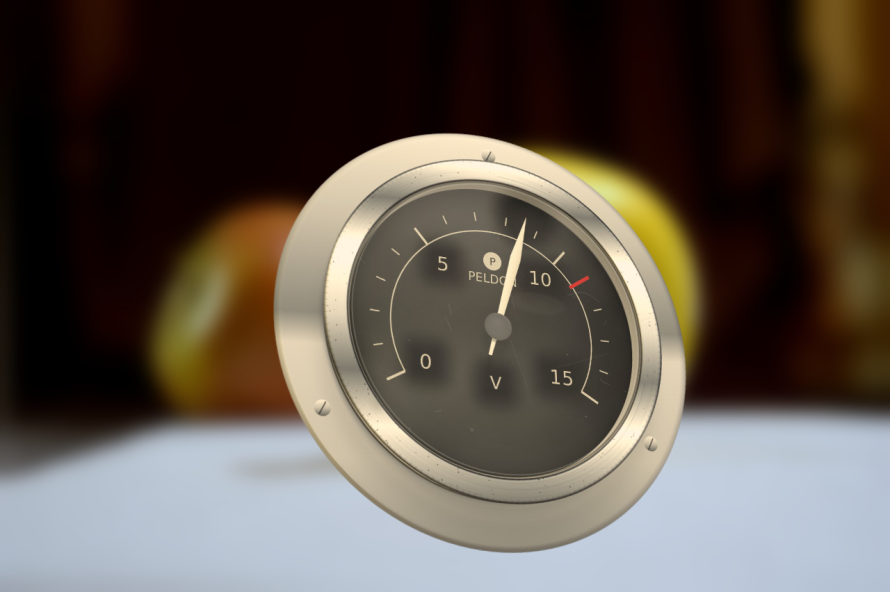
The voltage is 8.5 V
